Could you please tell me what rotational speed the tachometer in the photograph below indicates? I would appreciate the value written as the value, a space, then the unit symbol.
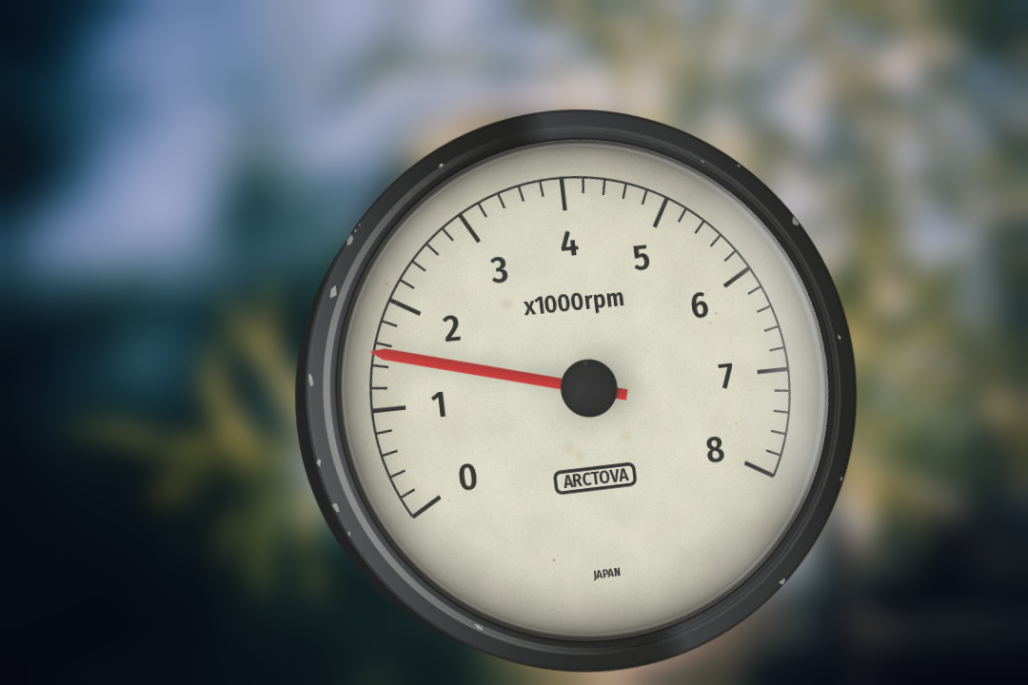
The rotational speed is 1500 rpm
